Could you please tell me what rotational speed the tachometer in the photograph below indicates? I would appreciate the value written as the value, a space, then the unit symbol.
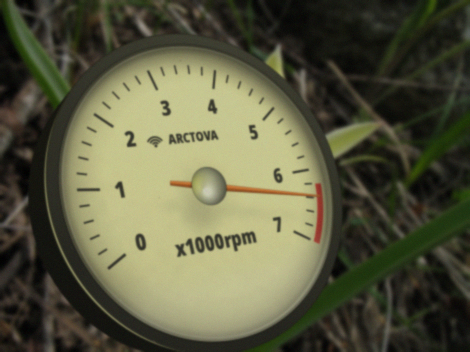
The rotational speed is 6400 rpm
